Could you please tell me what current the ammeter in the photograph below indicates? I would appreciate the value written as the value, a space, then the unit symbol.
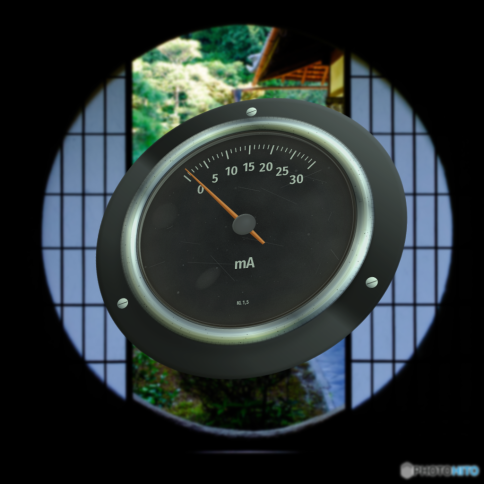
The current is 1 mA
